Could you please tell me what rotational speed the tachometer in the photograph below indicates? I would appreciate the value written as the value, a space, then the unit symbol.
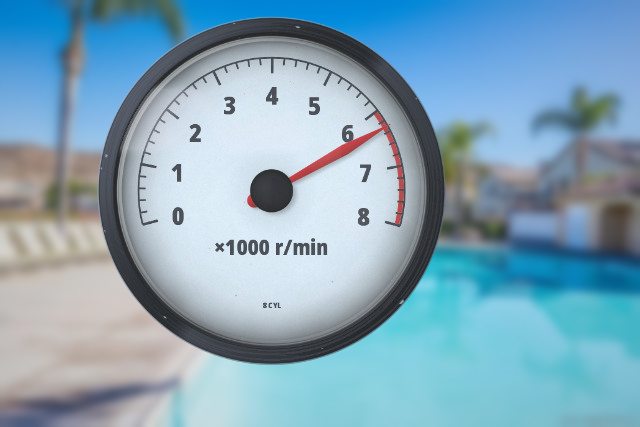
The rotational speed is 6300 rpm
